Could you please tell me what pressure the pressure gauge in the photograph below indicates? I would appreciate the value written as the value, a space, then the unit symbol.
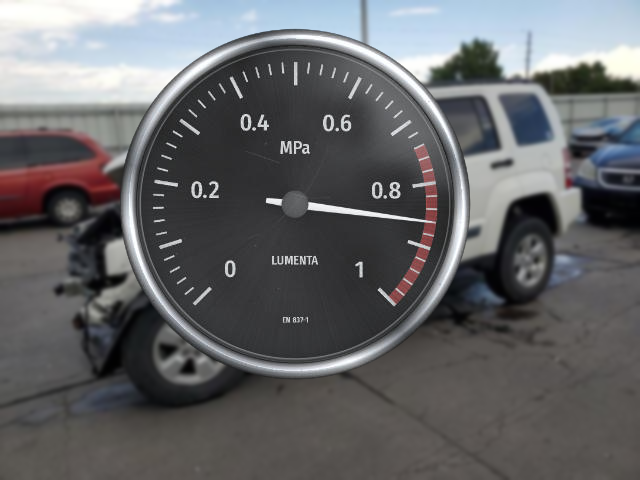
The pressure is 0.86 MPa
